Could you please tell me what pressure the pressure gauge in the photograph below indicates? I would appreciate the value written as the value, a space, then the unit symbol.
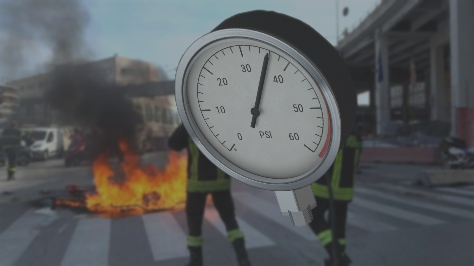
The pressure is 36 psi
